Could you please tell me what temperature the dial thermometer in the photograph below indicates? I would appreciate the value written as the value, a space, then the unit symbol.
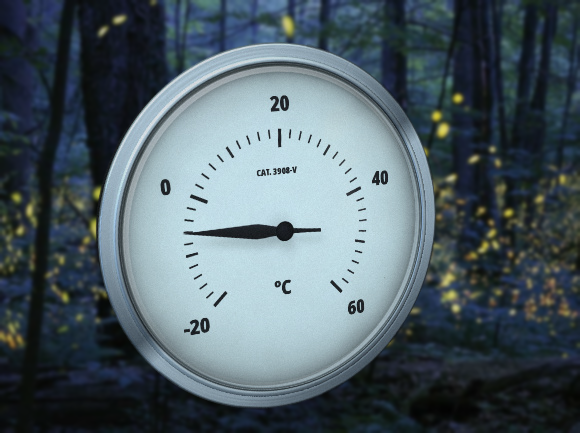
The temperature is -6 °C
